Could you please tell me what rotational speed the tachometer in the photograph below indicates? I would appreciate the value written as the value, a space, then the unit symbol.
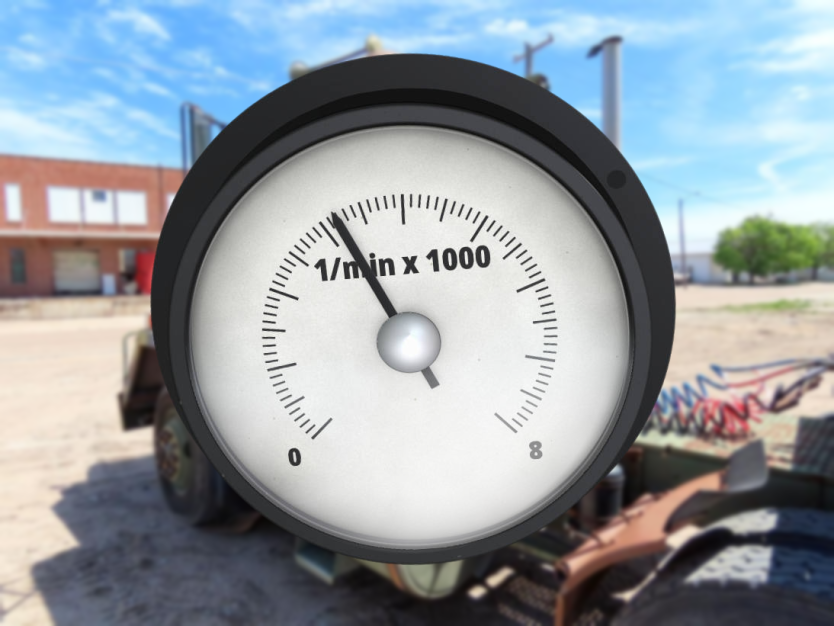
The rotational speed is 3200 rpm
